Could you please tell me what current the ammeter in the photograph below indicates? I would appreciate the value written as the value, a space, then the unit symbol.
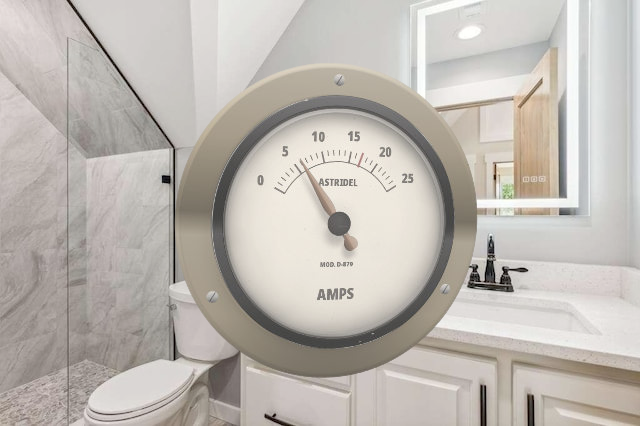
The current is 6 A
